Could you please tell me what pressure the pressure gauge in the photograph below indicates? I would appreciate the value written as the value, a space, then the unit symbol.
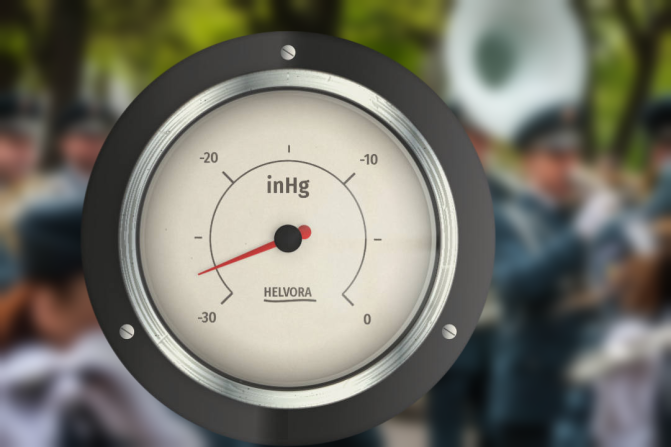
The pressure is -27.5 inHg
